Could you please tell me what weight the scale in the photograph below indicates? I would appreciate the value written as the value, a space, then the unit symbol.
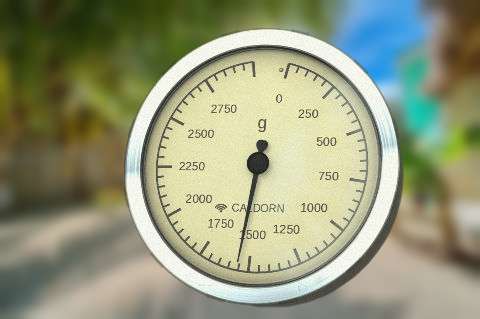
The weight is 1550 g
